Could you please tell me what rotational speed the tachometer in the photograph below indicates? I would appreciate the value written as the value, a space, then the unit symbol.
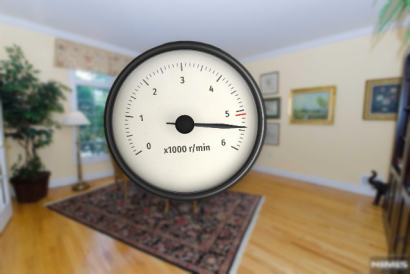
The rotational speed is 5400 rpm
